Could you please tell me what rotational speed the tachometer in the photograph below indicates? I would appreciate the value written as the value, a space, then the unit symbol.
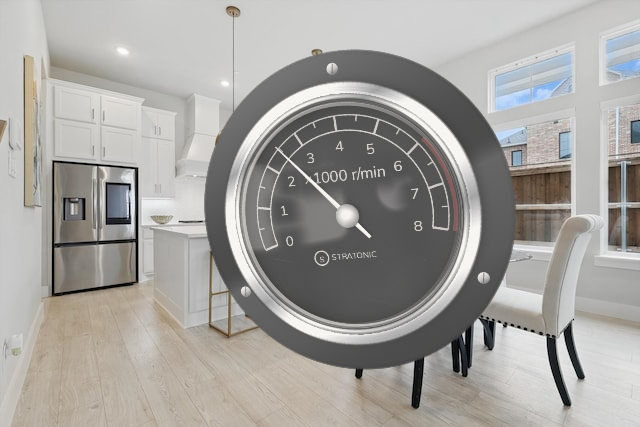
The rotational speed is 2500 rpm
